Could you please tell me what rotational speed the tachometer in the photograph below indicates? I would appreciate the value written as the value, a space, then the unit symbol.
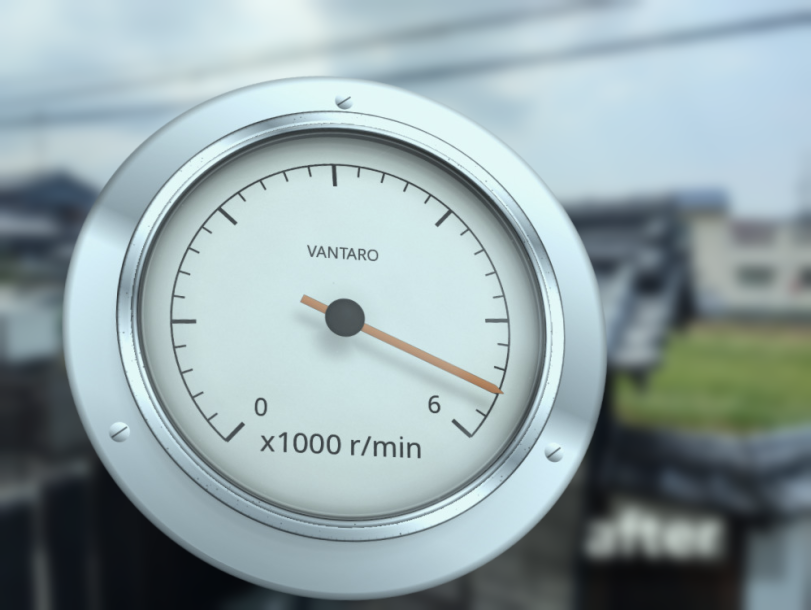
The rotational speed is 5600 rpm
